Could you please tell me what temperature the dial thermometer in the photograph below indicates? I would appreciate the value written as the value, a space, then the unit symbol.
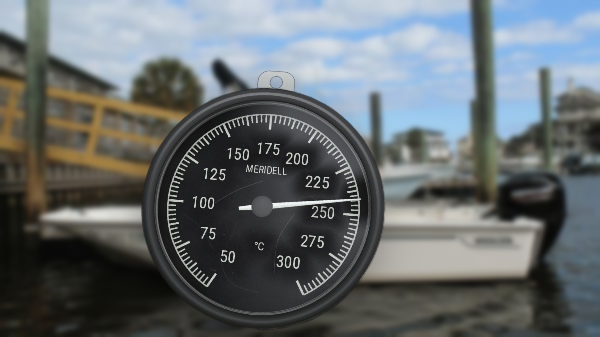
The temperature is 242.5 °C
